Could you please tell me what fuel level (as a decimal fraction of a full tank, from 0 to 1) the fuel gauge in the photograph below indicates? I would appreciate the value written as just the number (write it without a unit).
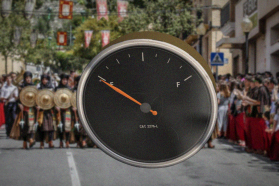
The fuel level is 0
